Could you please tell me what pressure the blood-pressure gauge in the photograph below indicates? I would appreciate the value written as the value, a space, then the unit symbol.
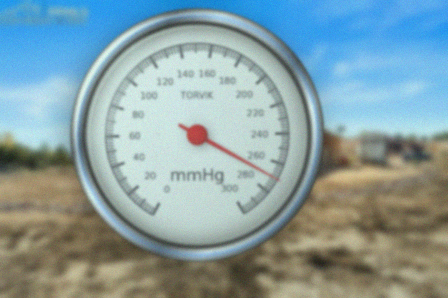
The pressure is 270 mmHg
